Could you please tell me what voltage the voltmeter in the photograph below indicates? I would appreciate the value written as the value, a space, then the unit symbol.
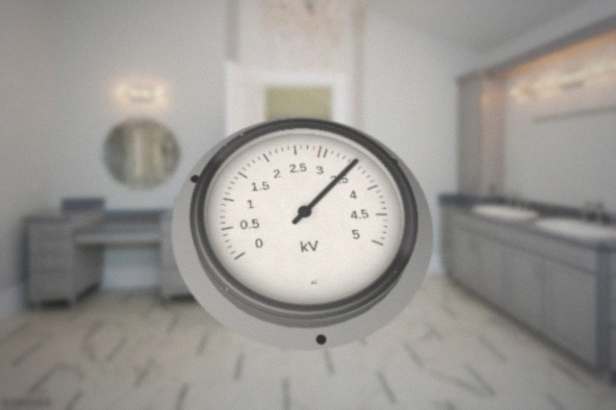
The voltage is 3.5 kV
